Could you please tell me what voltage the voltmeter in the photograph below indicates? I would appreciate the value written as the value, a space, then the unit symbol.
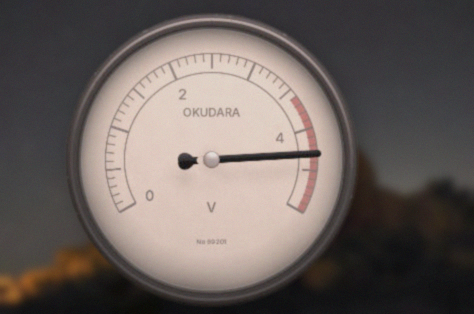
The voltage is 4.3 V
